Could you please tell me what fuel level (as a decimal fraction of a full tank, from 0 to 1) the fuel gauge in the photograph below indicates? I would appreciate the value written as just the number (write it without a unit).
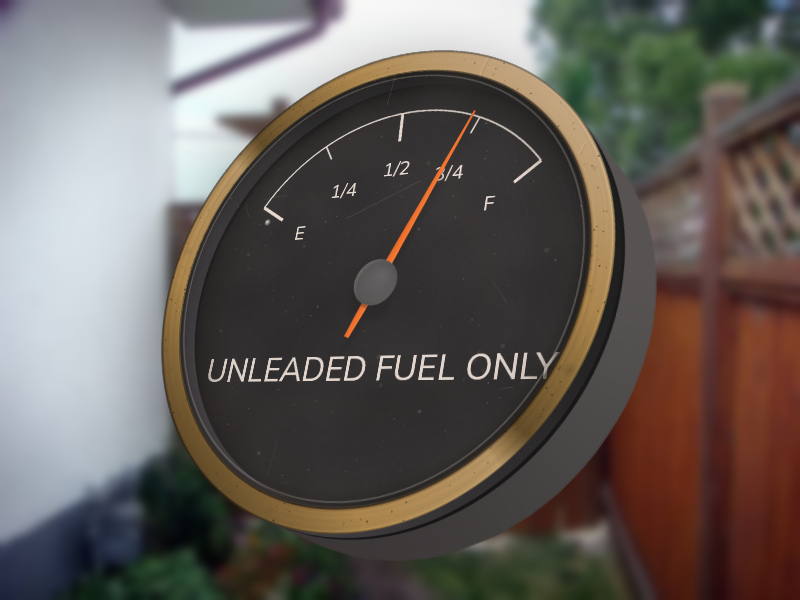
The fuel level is 0.75
